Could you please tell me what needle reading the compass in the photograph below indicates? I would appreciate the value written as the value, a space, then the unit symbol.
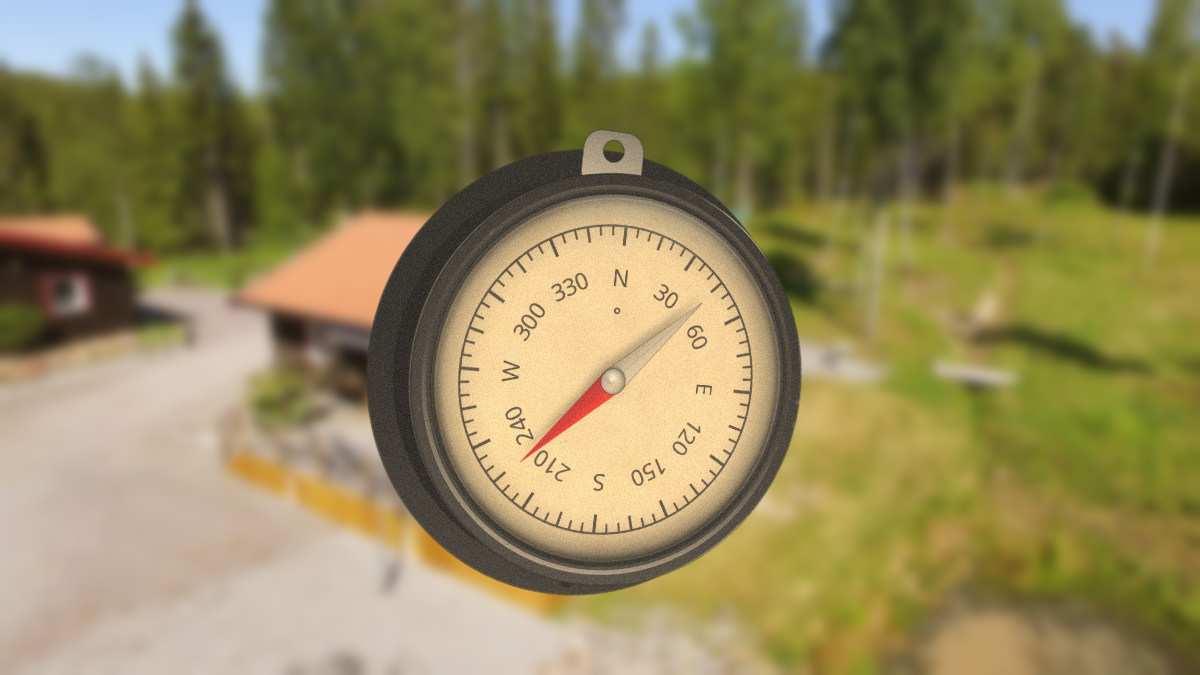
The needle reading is 225 °
